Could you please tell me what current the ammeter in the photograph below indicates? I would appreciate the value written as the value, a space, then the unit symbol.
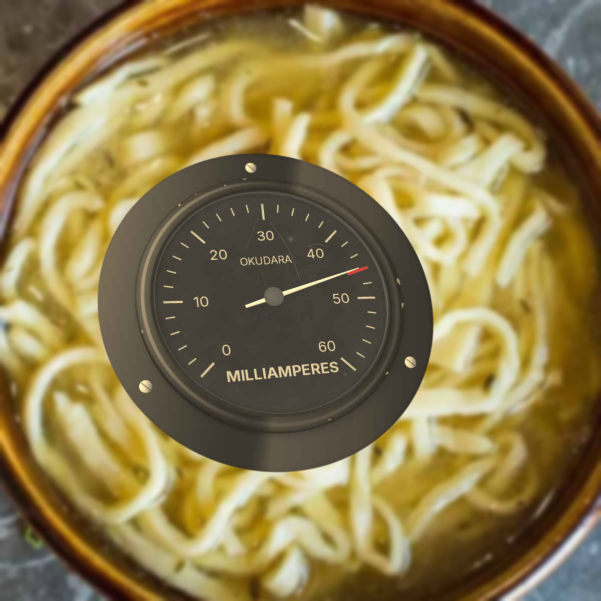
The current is 46 mA
